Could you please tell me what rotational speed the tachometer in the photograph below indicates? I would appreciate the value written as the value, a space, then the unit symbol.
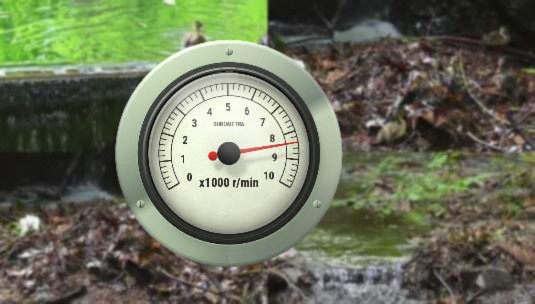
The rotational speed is 8400 rpm
